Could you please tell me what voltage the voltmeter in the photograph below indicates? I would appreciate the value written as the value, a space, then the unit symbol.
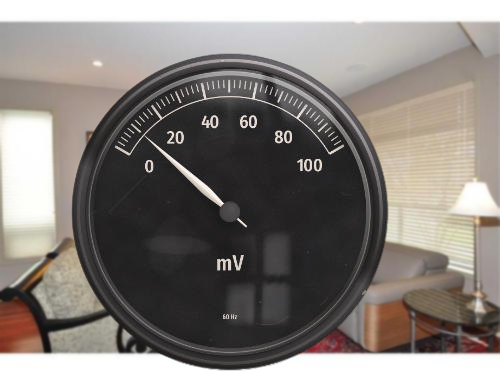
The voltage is 10 mV
